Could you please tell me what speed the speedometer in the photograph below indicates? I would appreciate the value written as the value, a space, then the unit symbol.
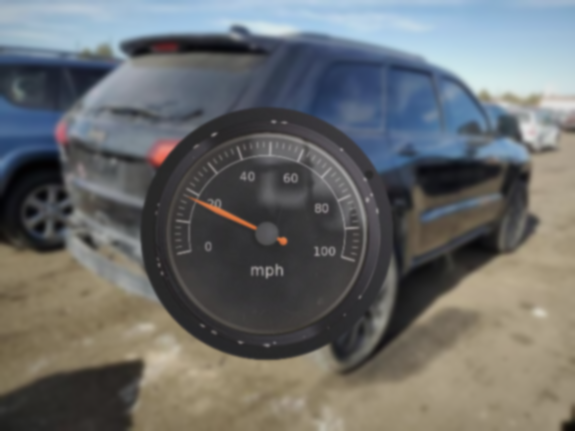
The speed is 18 mph
